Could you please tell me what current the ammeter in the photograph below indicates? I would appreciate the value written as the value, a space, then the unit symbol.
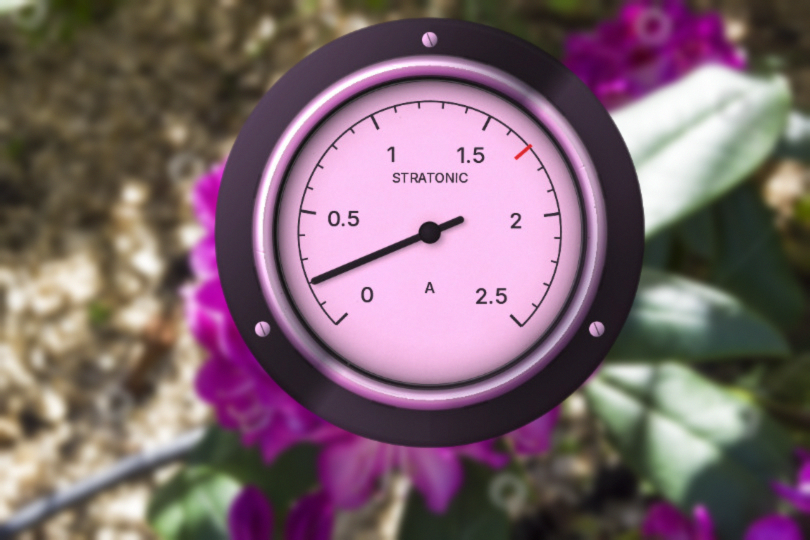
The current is 0.2 A
